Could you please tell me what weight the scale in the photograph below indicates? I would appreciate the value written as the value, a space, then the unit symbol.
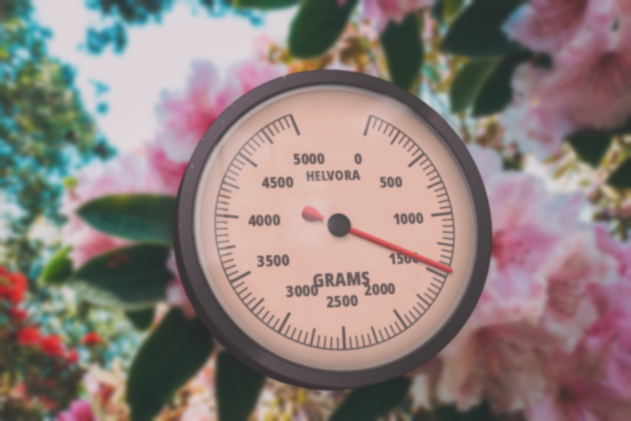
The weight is 1450 g
